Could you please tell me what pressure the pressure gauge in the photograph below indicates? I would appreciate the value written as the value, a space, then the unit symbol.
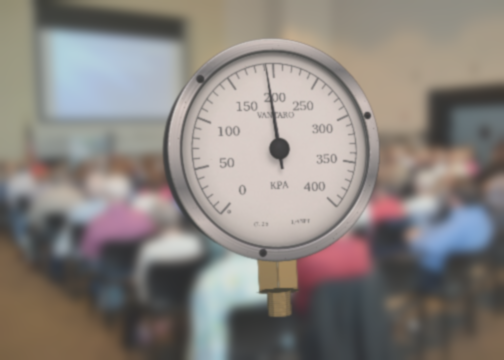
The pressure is 190 kPa
